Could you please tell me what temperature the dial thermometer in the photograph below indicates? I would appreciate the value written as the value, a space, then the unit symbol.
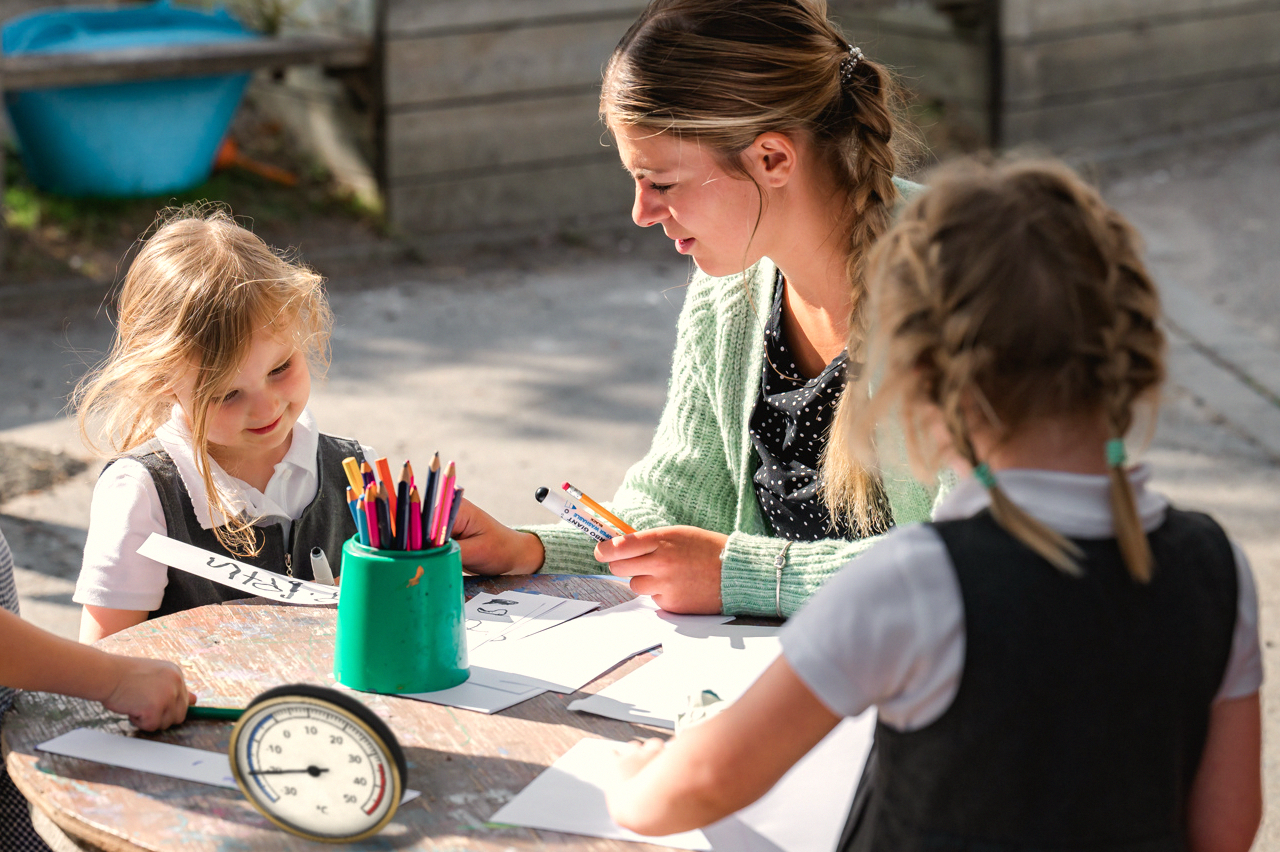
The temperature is -20 °C
